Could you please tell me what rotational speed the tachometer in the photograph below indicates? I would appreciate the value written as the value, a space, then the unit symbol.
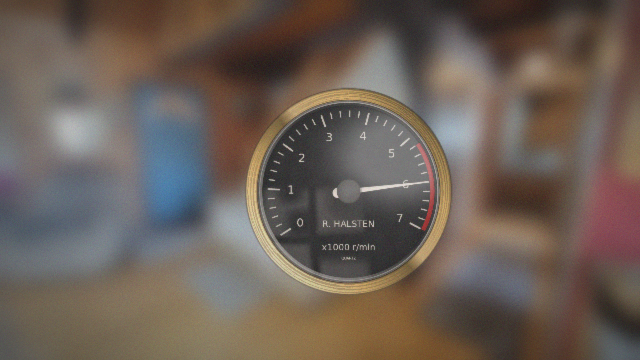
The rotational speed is 6000 rpm
